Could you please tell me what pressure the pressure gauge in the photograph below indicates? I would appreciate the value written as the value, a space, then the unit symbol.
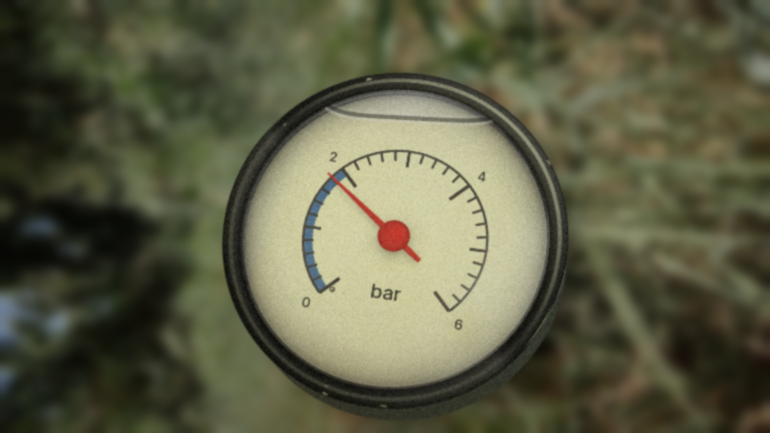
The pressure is 1.8 bar
